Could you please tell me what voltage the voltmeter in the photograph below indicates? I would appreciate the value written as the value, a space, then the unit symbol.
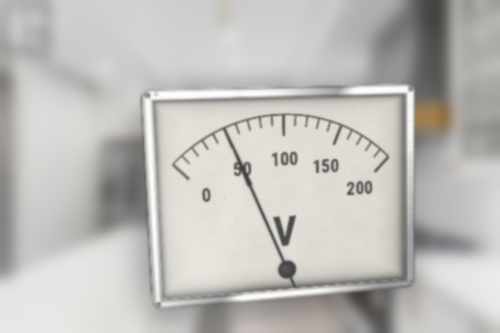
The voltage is 50 V
